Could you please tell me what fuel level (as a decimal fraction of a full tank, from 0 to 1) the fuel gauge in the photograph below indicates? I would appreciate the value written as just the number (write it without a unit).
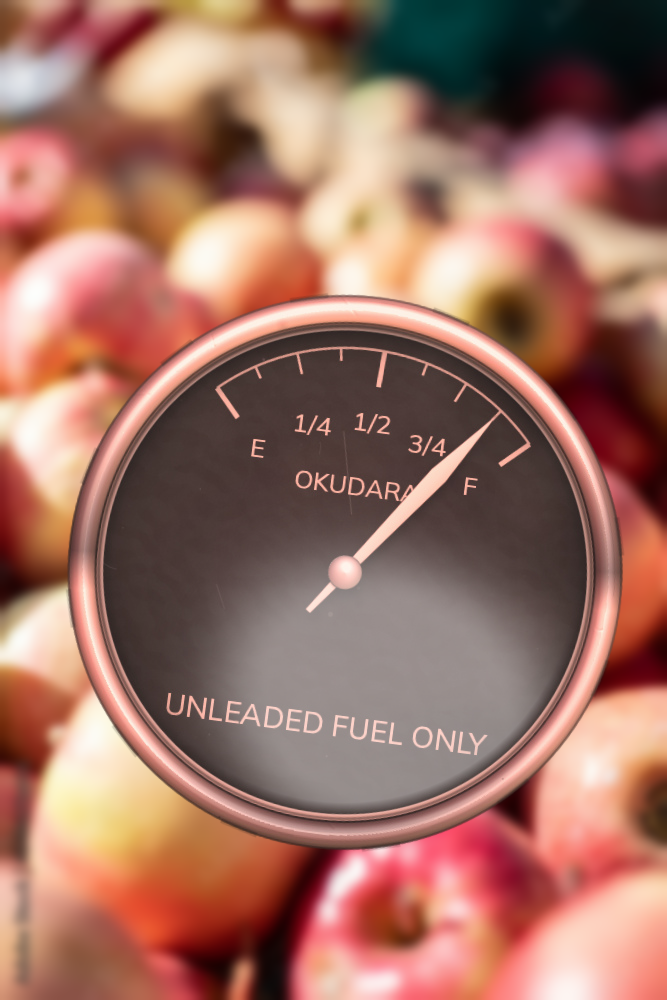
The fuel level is 0.875
